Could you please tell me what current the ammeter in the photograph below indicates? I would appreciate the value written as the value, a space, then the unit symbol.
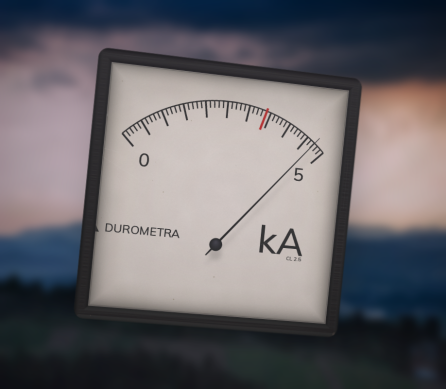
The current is 4.7 kA
